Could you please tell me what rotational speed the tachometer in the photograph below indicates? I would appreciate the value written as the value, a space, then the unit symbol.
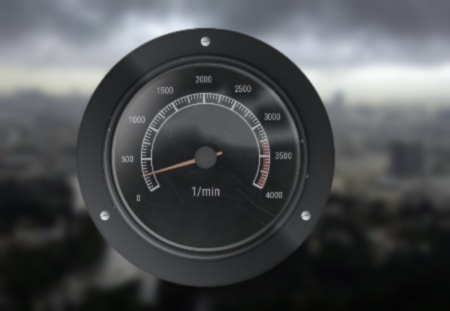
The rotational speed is 250 rpm
